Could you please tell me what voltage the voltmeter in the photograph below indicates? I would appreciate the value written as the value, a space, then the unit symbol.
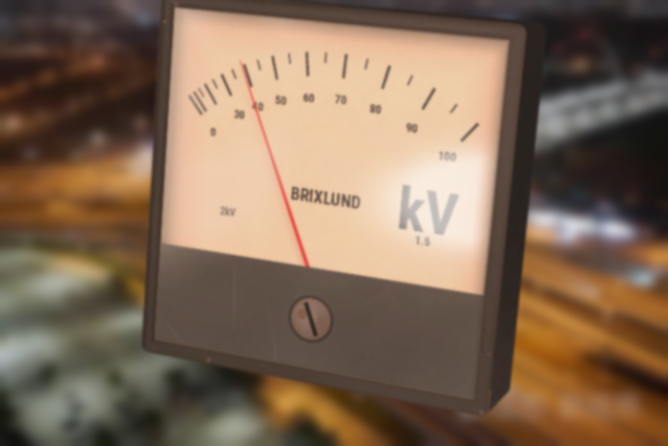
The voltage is 40 kV
